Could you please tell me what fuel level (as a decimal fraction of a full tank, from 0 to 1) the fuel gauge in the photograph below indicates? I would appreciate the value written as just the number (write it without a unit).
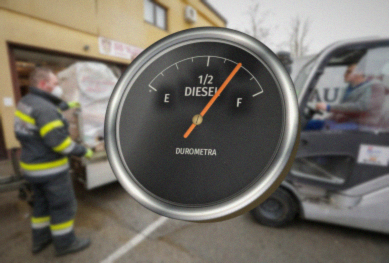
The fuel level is 0.75
